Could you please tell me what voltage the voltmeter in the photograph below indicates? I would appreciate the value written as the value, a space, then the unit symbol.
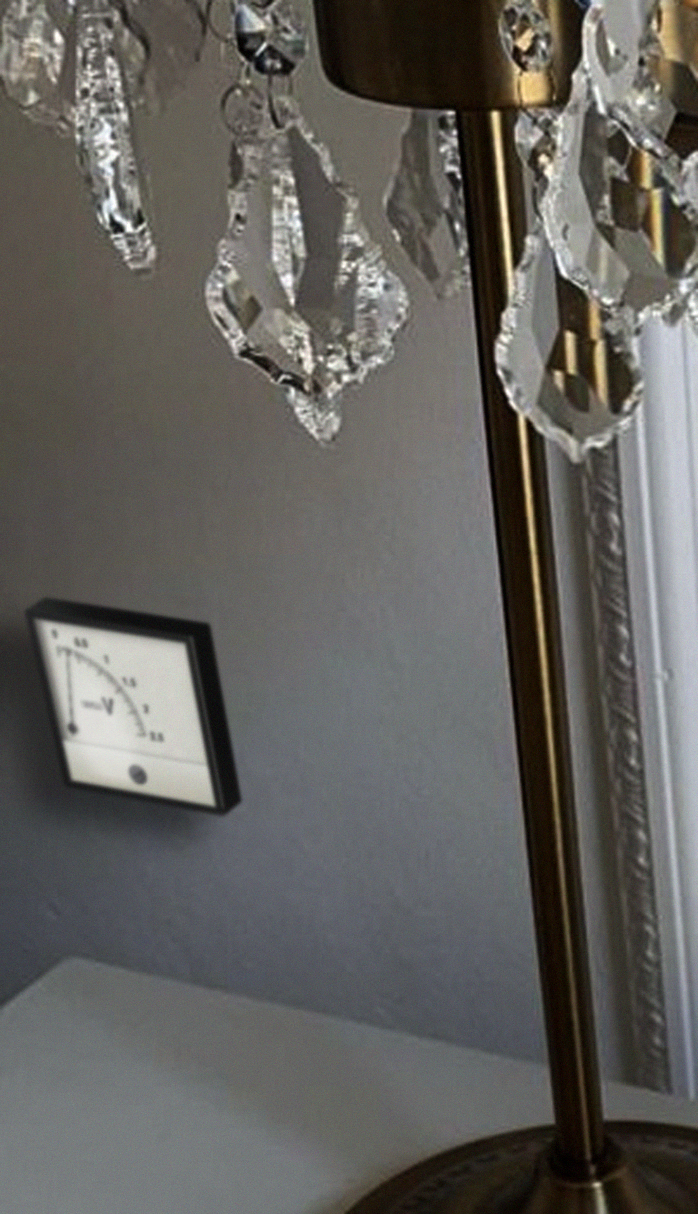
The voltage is 0.25 V
